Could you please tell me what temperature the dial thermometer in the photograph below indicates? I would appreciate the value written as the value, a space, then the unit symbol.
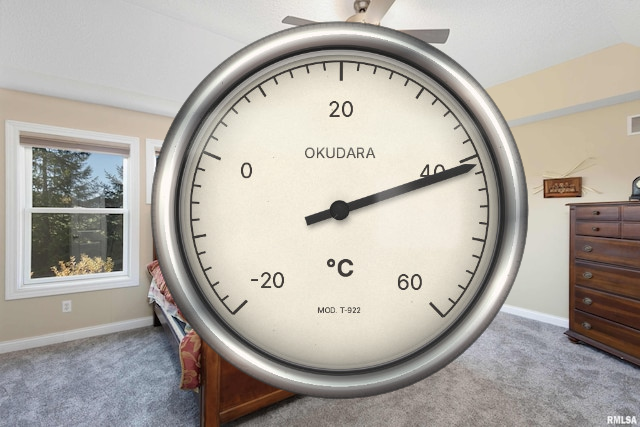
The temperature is 41 °C
